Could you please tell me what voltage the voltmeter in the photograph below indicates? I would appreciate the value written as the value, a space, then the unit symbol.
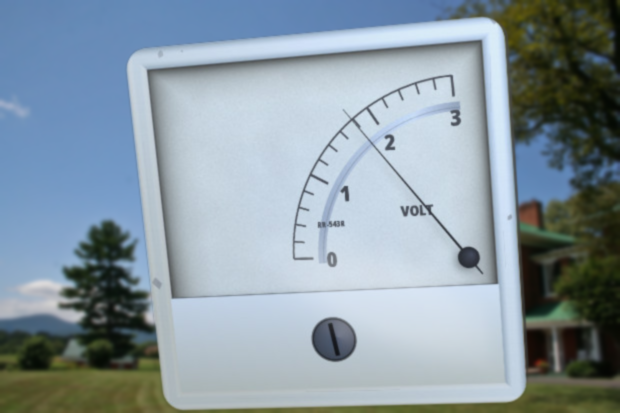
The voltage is 1.8 V
